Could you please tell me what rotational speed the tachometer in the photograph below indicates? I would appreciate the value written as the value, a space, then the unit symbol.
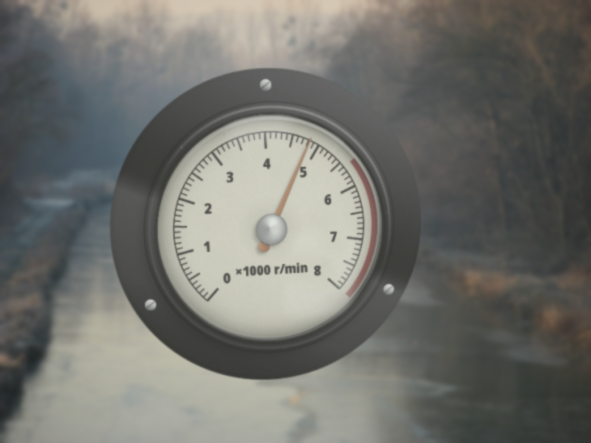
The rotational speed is 4800 rpm
